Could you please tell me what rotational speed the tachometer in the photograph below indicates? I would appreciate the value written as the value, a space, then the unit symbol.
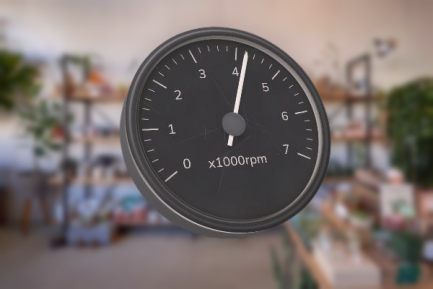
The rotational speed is 4200 rpm
